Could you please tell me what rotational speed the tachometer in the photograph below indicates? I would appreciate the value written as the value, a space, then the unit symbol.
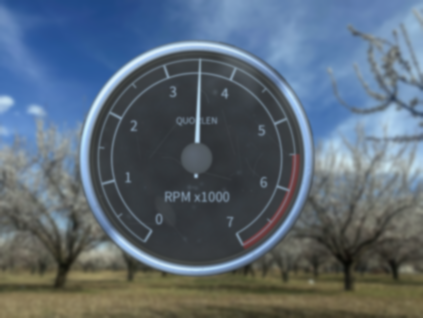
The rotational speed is 3500 rpm
